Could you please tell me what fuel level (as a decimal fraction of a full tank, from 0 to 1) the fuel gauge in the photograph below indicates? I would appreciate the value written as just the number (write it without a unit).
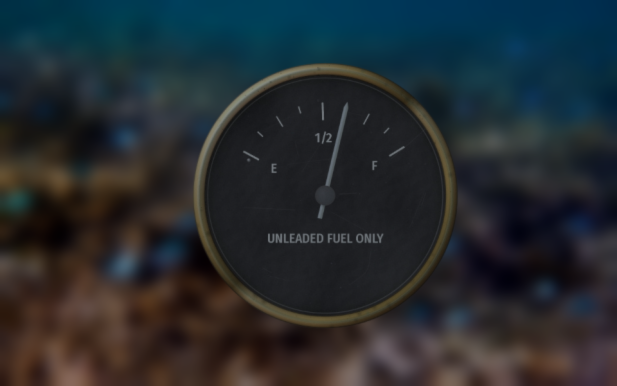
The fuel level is 0.625
